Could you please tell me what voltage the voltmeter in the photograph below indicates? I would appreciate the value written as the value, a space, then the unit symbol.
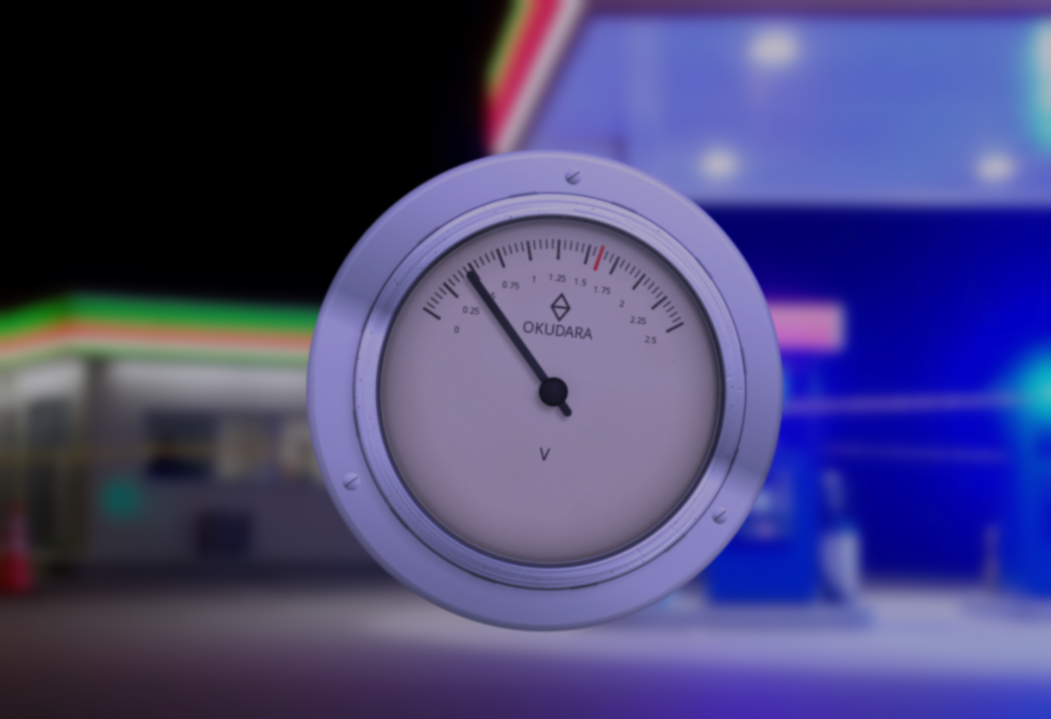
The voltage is 0.45 V
